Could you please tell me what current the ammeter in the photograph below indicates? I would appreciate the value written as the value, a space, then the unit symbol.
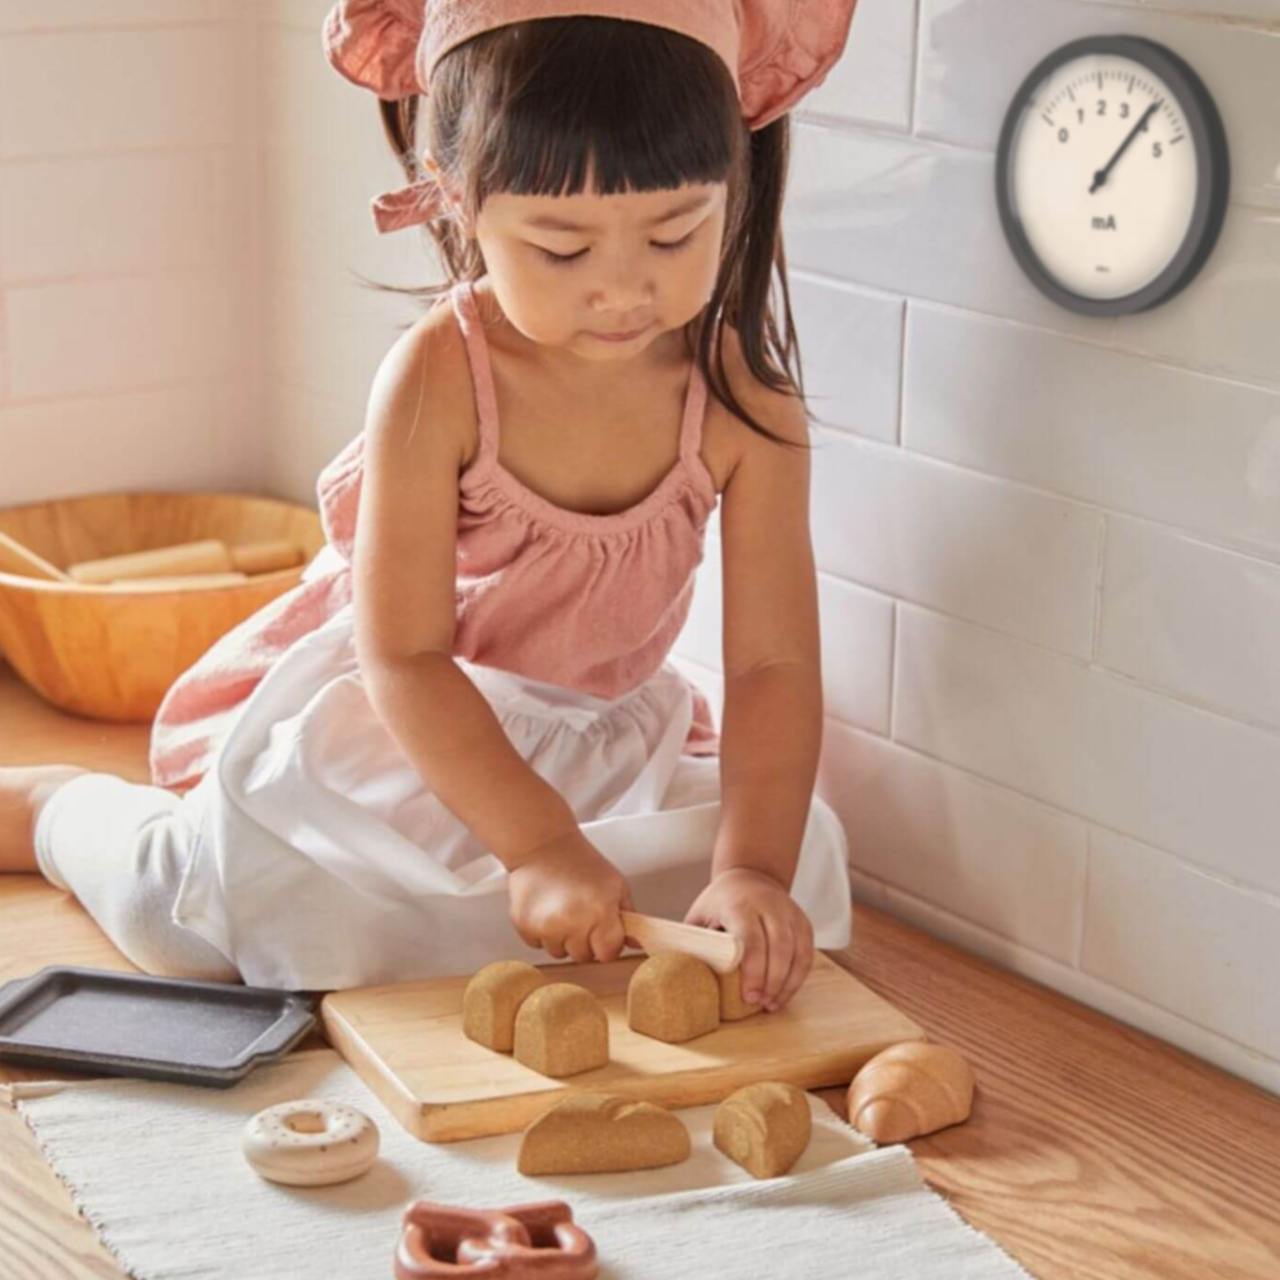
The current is 4 mA
